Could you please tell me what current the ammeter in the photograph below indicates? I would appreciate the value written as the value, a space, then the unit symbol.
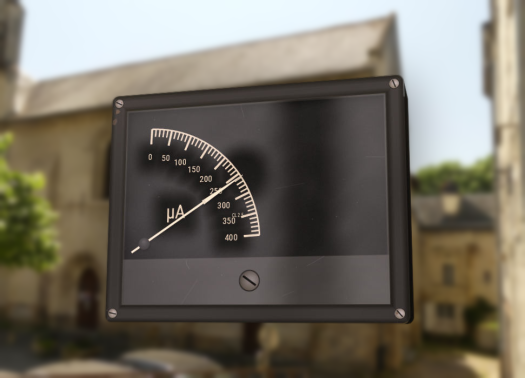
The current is 260 µA
